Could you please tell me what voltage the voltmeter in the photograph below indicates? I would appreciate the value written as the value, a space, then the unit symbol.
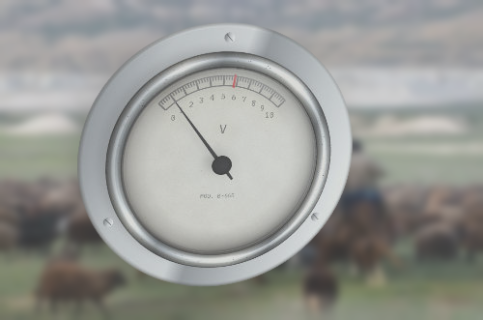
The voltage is 1 V
